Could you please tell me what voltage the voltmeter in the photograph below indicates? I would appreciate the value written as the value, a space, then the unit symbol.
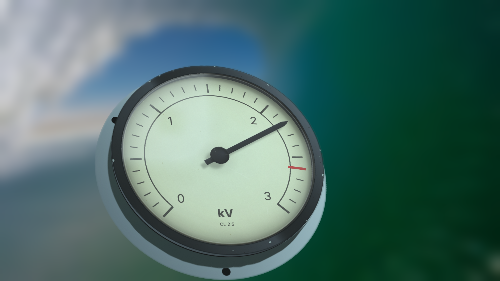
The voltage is 2.2 kV
